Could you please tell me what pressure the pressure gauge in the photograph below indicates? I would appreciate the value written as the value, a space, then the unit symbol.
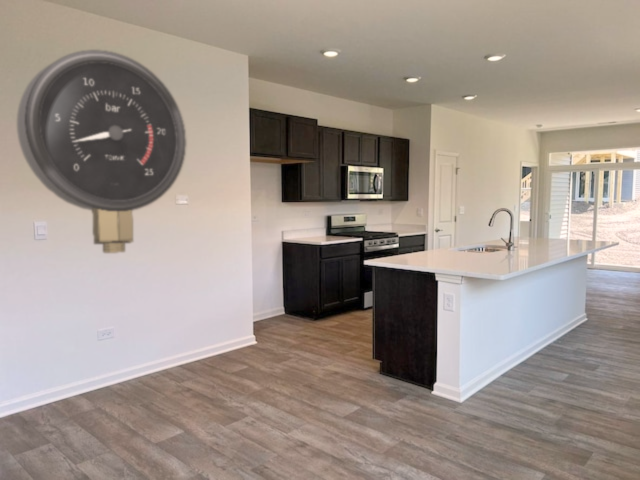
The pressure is 2.5 bar
